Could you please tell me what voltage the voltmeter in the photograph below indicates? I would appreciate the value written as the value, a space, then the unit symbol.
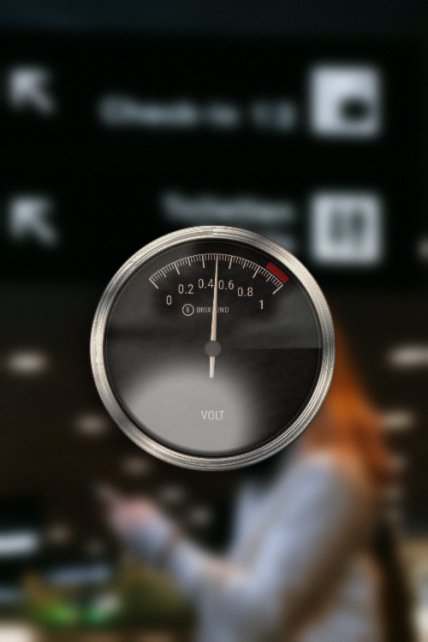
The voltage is 0.5 V
